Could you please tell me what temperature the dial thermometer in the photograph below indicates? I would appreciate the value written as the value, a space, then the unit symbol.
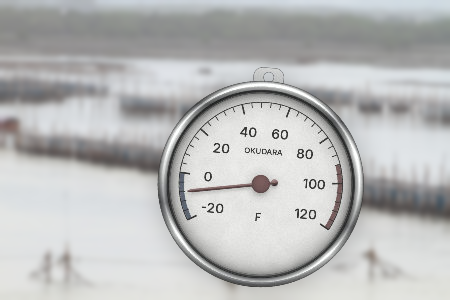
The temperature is -8 °F
